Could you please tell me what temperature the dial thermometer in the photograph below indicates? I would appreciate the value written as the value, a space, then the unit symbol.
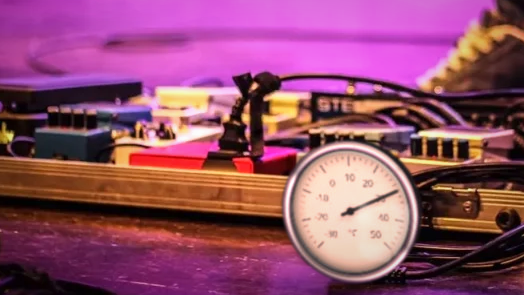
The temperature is 30 °C
